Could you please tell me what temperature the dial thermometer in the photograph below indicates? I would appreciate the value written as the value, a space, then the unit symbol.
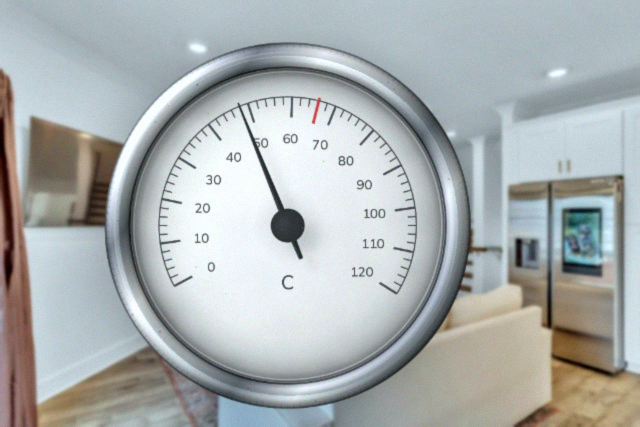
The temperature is 48 °C
